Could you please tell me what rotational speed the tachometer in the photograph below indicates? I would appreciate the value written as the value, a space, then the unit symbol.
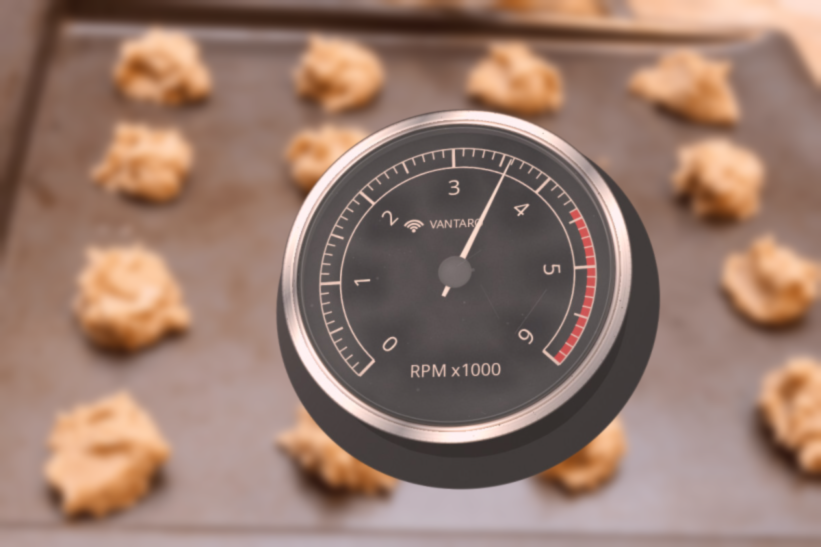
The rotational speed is 3600 rpm
